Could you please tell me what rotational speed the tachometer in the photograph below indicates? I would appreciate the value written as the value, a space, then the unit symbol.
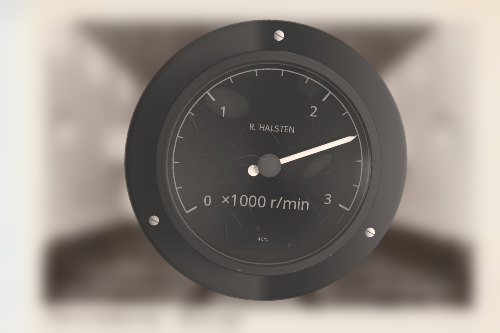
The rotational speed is 2400 rpm
